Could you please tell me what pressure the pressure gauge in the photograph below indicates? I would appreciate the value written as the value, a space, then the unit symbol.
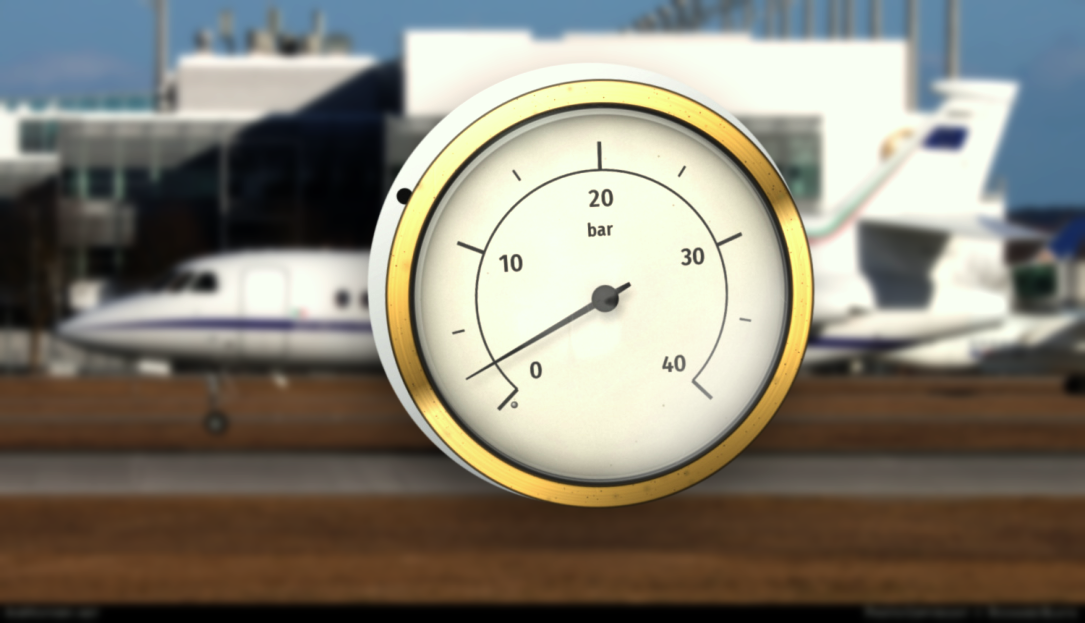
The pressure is 2.5 bar
